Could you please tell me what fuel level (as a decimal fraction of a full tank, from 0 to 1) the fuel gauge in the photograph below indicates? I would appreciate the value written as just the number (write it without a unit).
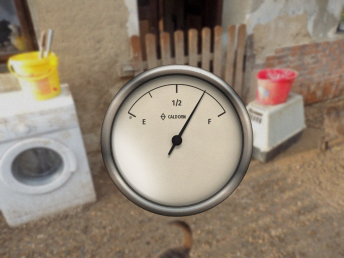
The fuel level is 0.75
